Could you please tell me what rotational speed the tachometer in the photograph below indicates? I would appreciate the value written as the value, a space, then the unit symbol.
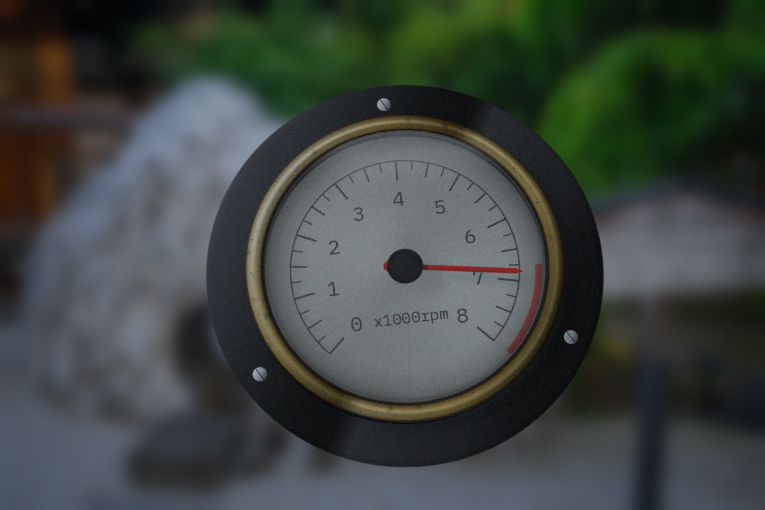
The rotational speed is 6875 rpm
